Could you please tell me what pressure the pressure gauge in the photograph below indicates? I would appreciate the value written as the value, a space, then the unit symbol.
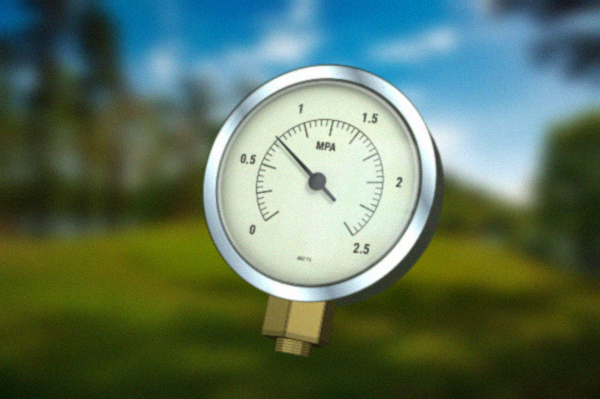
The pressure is 0.75 MPa
